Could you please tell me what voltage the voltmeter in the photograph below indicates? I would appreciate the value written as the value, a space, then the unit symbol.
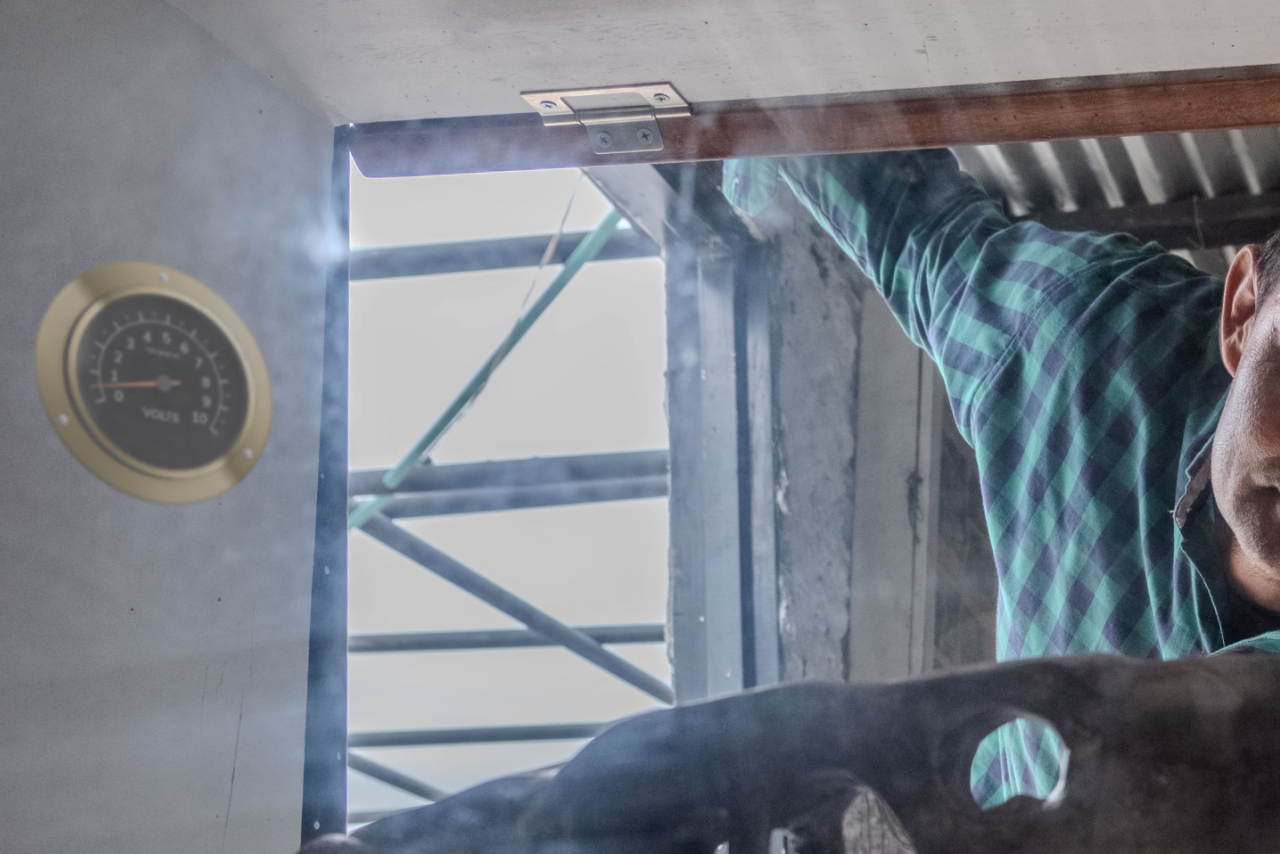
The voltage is 0.5 V
